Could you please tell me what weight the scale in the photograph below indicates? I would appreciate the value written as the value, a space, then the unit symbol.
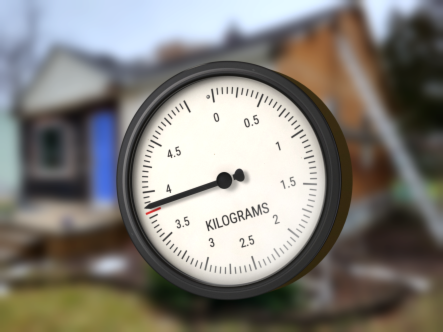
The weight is 3.85 kg
